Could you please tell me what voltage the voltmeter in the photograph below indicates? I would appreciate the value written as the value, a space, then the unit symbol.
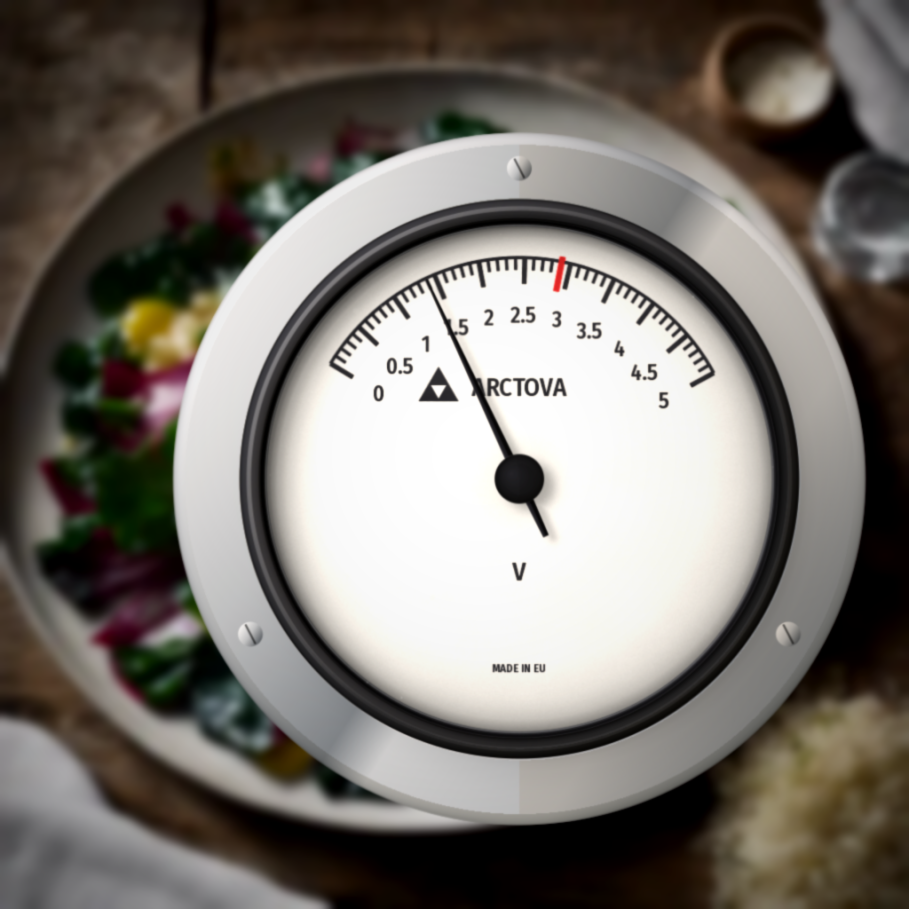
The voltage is 1.4 V
